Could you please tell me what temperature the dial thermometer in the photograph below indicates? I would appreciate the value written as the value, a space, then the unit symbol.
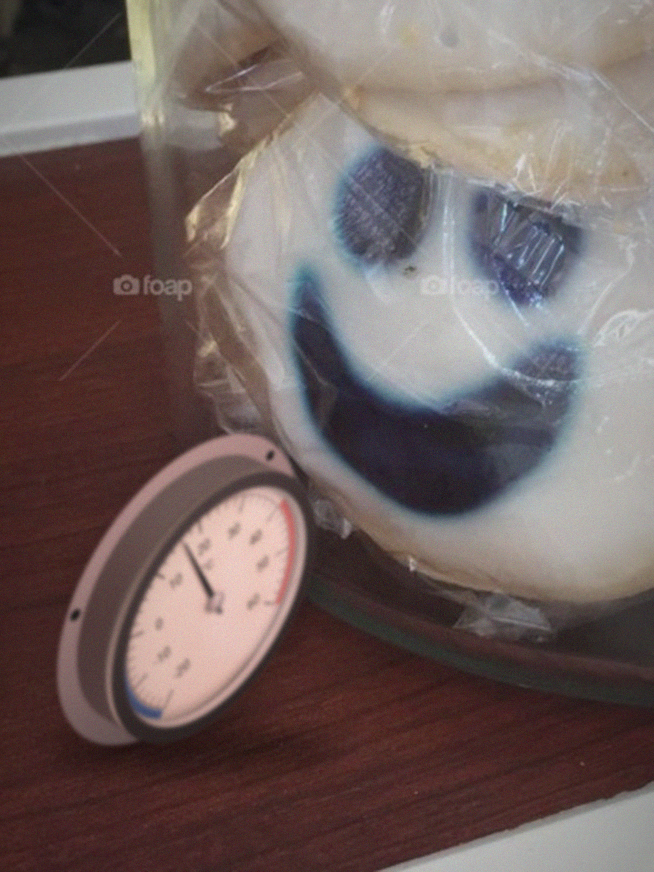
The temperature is 16 °C
